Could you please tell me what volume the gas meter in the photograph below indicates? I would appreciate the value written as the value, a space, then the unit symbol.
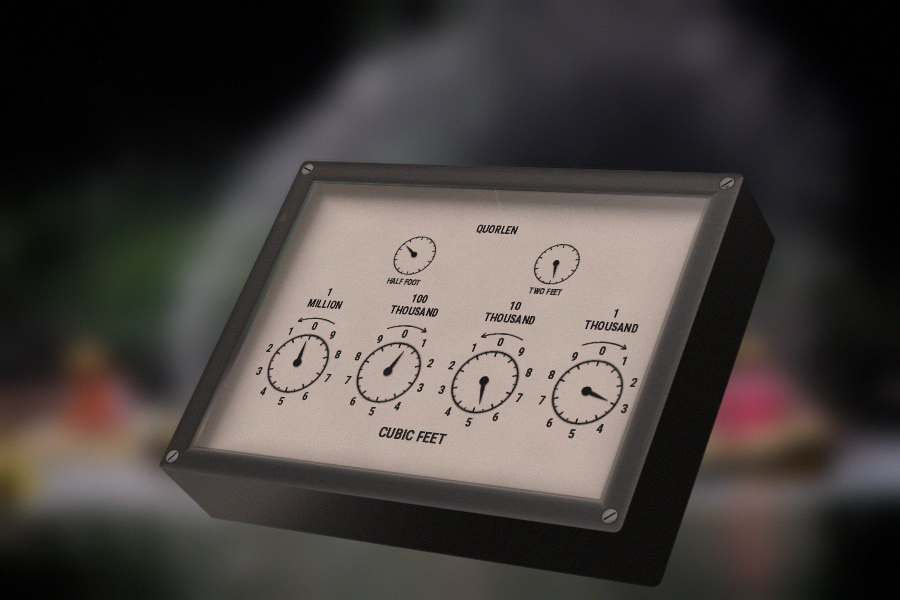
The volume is 5300 ft³
